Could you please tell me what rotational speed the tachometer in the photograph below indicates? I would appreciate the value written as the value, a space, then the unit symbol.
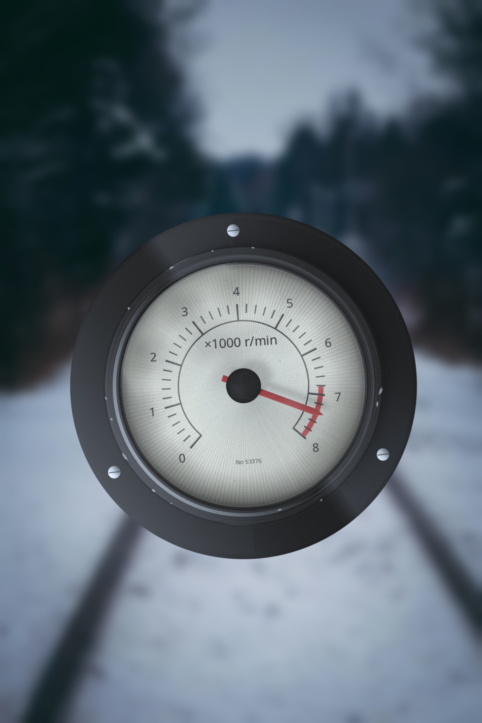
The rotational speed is 7400 rpm
